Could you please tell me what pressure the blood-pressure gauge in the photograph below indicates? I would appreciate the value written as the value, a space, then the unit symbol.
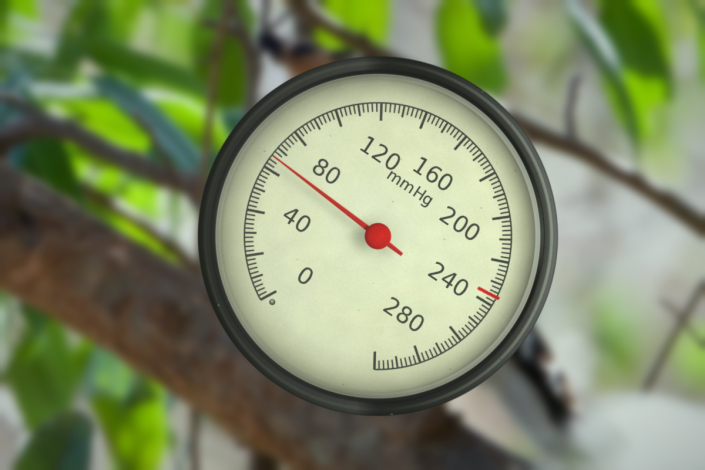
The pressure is 66 mmHg
